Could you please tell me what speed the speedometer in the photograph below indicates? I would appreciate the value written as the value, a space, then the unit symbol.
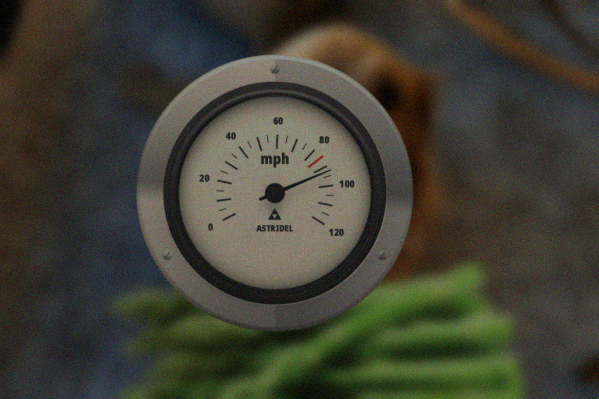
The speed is 92.5 mph
